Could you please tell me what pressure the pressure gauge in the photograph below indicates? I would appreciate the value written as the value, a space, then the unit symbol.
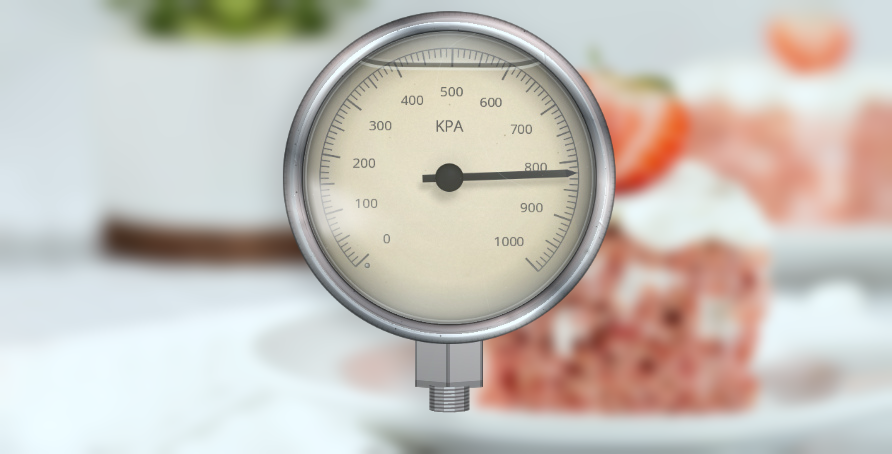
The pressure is 820 kPa
